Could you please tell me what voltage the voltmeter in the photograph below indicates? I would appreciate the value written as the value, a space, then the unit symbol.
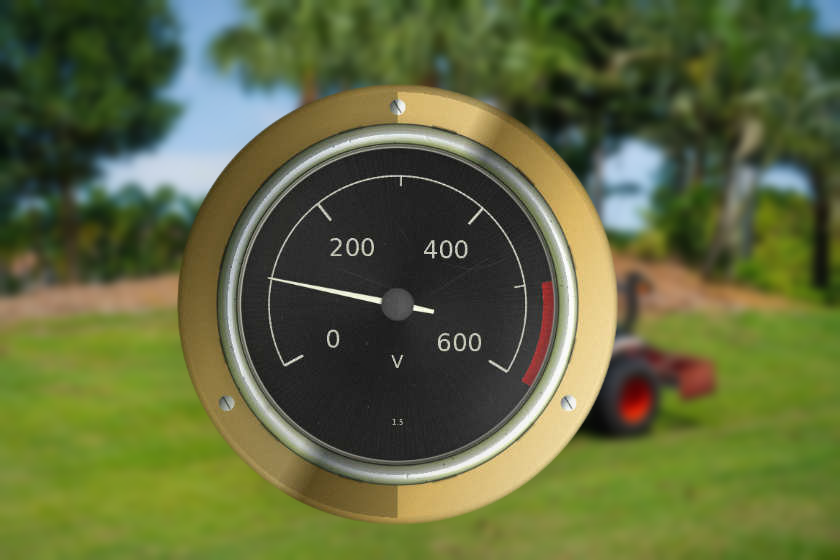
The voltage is 100 V
